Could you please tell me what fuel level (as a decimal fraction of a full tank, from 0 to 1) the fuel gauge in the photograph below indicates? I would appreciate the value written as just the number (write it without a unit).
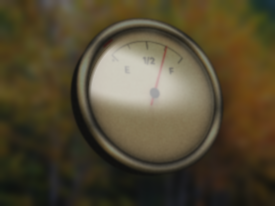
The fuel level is 0.75
